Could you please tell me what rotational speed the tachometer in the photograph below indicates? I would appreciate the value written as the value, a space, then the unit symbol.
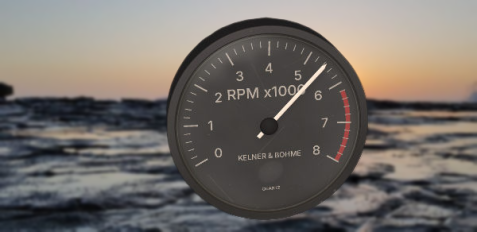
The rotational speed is 5400 rpm
